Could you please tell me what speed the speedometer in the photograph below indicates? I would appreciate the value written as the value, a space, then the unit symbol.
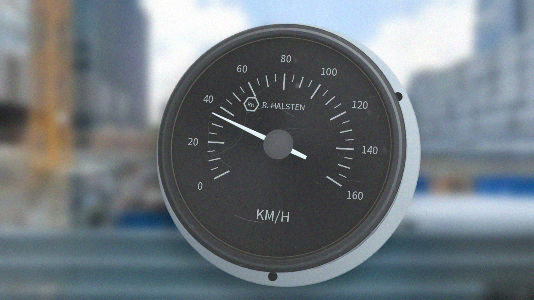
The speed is 35 km/h
